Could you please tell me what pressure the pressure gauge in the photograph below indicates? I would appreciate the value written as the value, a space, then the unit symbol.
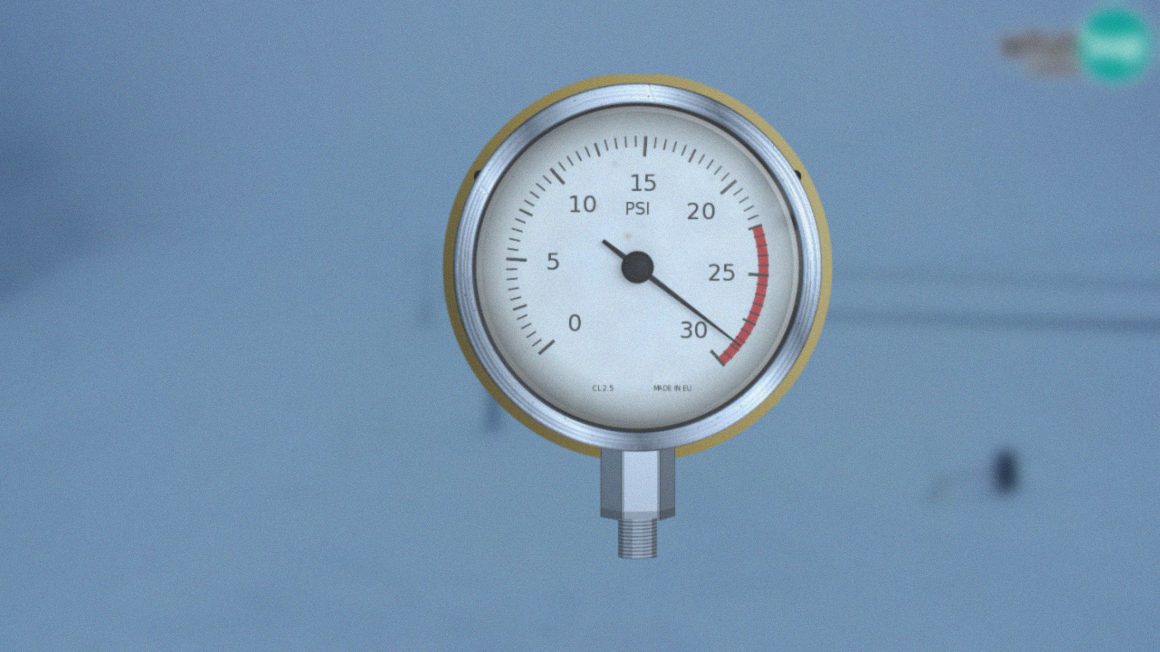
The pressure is 28.75 psi
